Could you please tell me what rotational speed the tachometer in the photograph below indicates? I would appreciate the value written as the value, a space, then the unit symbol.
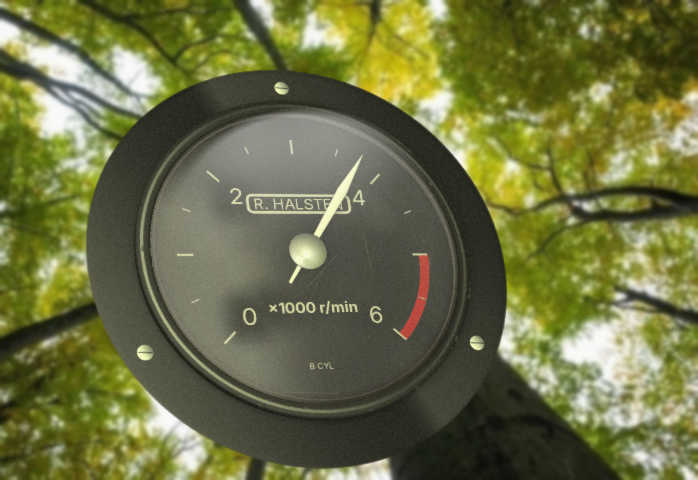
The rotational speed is 3750 rpm
